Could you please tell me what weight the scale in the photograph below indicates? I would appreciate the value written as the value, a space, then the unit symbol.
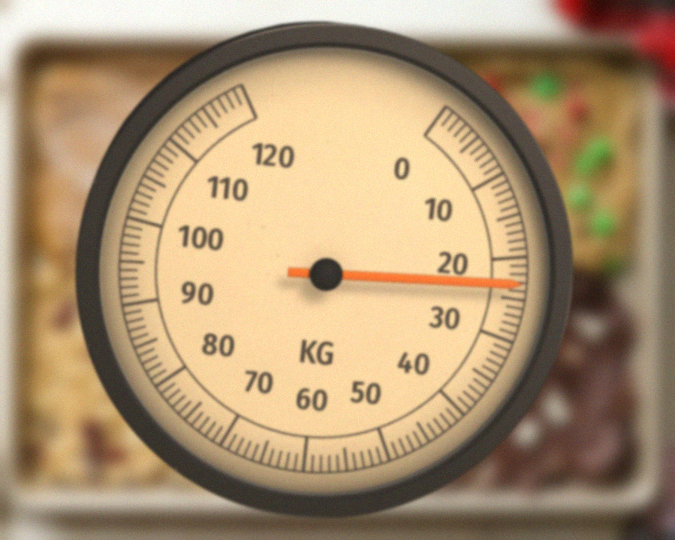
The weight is 23 kg
